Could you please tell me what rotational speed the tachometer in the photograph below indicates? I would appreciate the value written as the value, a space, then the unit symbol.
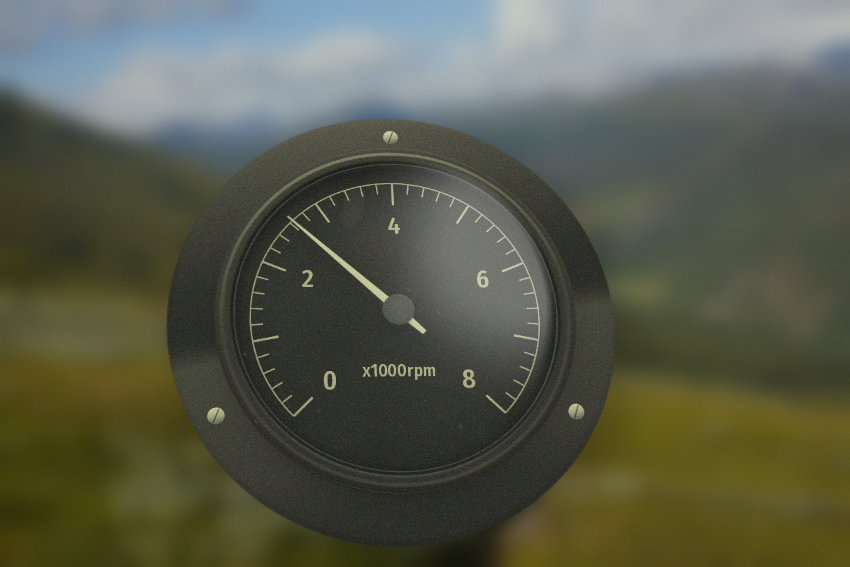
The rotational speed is 2600 rpm
